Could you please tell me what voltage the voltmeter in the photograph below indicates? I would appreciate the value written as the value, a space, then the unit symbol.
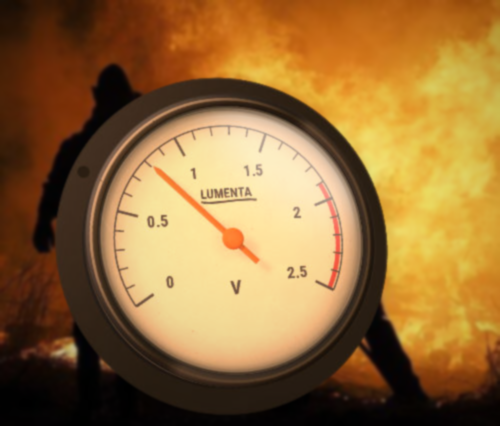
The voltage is 0.8 V
